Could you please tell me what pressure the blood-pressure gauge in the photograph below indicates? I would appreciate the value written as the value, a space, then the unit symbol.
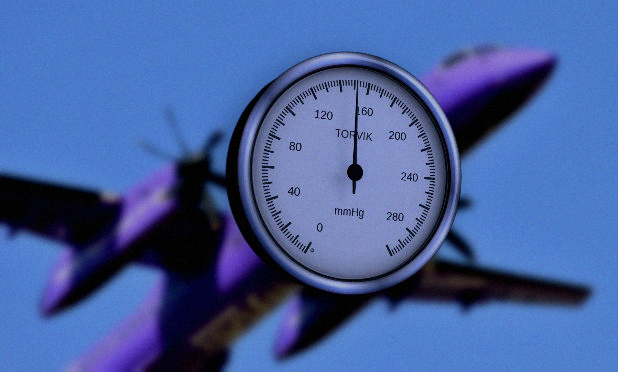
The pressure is 150 mmHg
